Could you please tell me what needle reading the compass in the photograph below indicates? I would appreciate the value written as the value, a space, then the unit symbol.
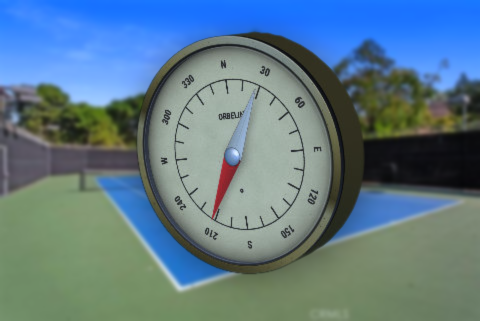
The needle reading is 210 °
